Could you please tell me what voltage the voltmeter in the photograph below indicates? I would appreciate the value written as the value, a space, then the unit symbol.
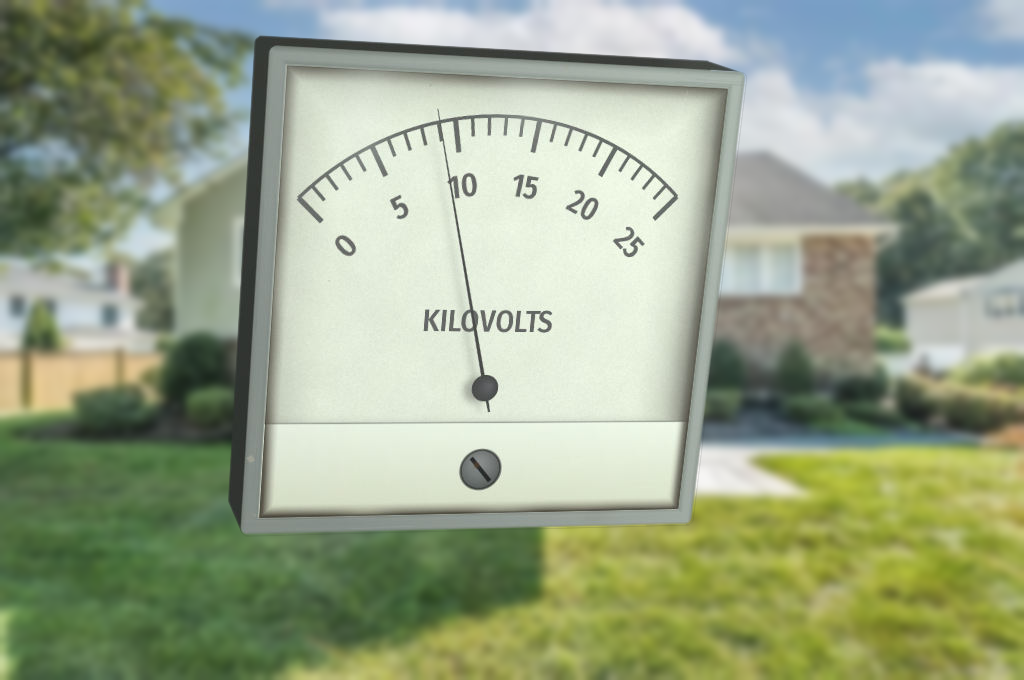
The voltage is 9 kV
